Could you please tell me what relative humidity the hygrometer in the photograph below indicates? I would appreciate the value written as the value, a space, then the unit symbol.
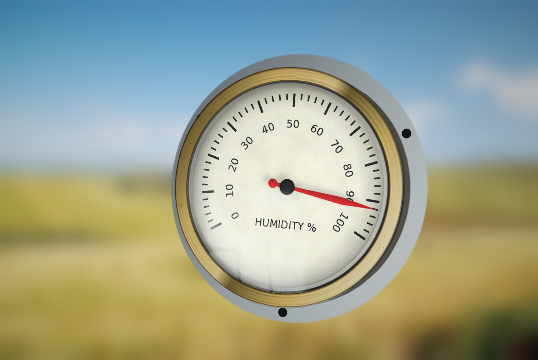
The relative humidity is 92 %
